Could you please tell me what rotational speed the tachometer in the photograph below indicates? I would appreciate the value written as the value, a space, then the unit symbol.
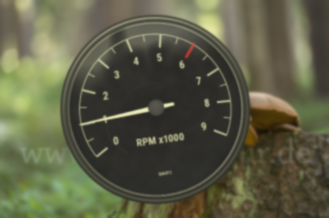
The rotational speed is 1000 rpm
